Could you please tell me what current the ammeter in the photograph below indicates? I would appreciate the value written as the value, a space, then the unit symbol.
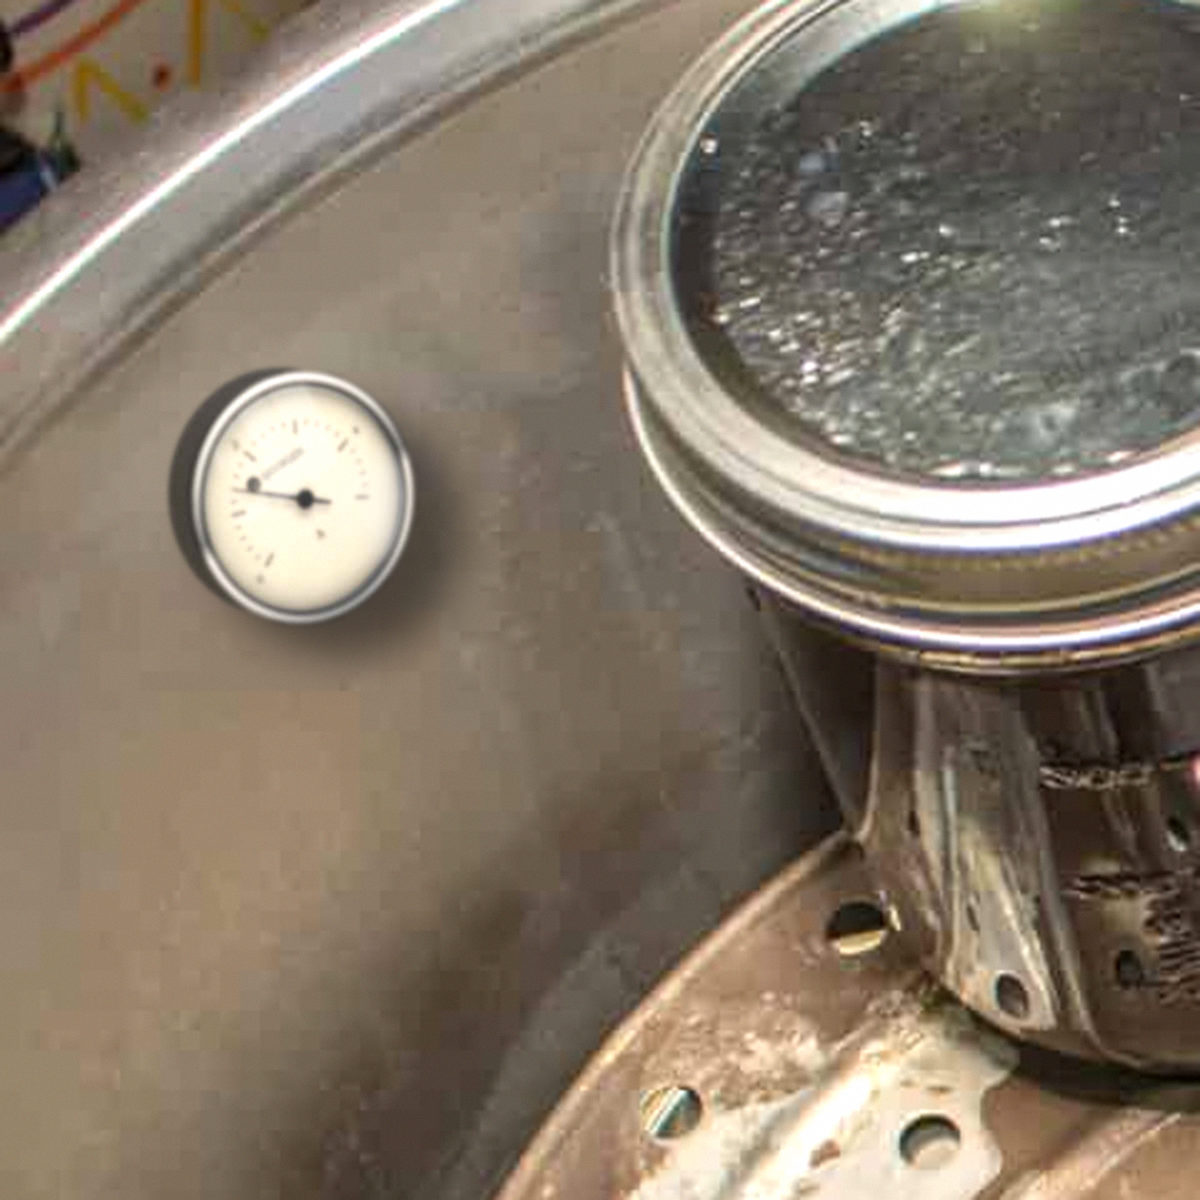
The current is 1.4 A
